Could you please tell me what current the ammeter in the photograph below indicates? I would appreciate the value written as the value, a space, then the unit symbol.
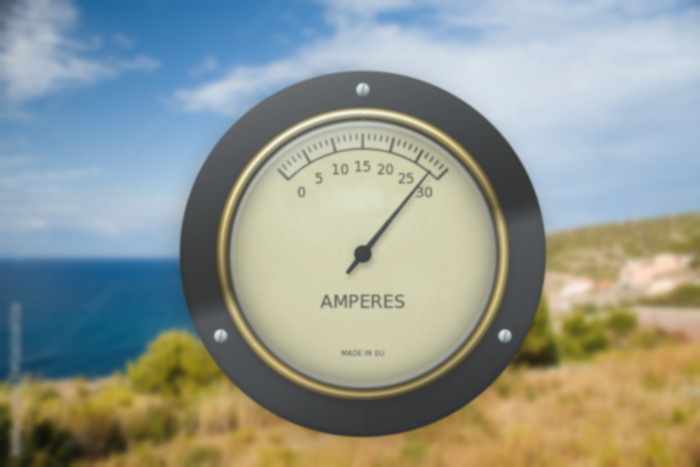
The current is 28 A
